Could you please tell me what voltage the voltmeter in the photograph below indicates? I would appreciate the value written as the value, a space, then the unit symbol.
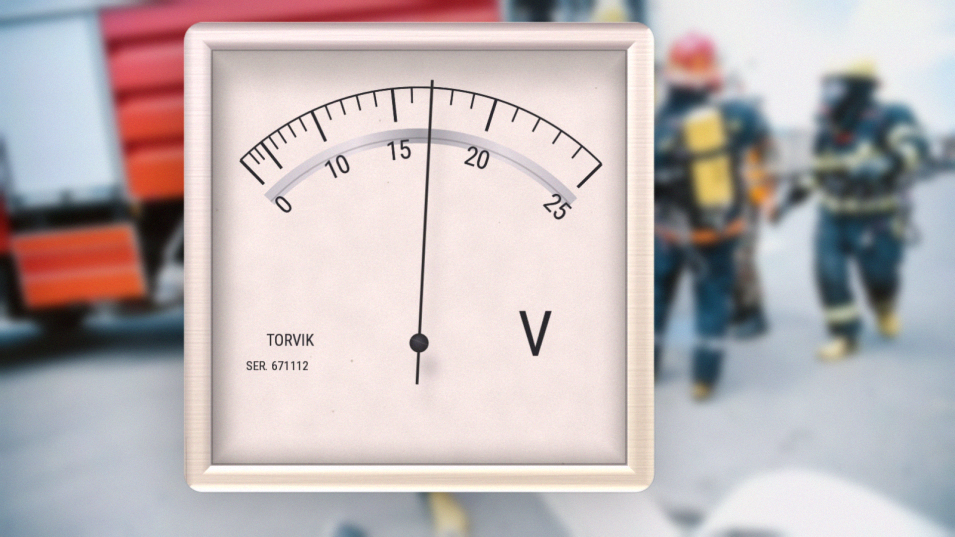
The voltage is 17 V
